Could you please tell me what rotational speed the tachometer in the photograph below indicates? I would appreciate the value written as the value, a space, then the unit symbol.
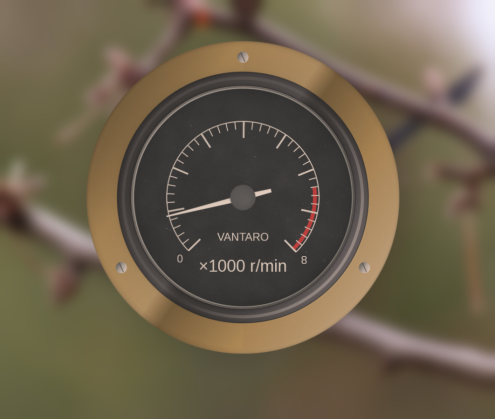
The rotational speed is 900 rpm
